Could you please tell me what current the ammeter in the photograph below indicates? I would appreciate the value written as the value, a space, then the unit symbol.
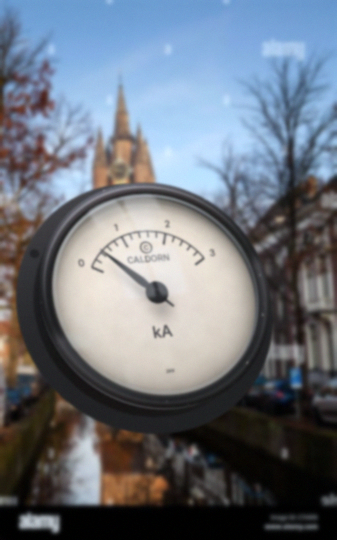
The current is 0.4 kA
